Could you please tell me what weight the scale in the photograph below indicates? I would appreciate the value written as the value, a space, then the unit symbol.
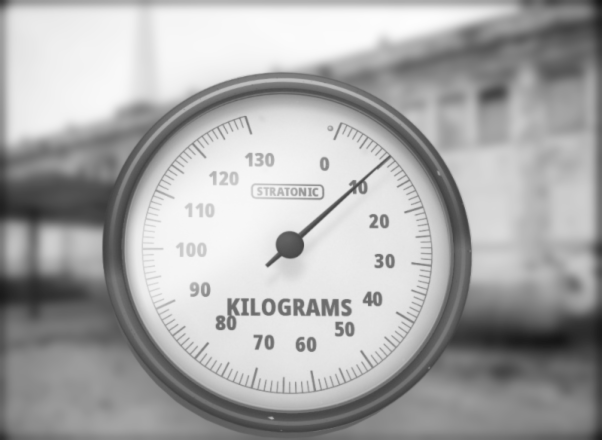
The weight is 10 kg
